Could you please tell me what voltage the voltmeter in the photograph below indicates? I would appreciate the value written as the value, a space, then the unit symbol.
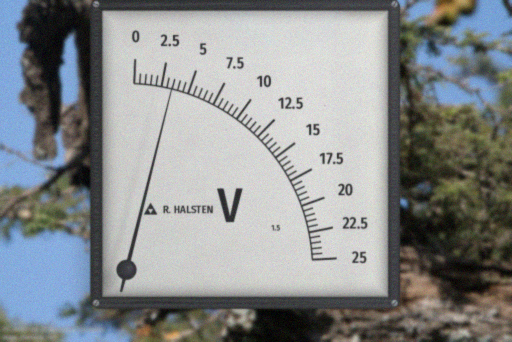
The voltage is 3.5 V
